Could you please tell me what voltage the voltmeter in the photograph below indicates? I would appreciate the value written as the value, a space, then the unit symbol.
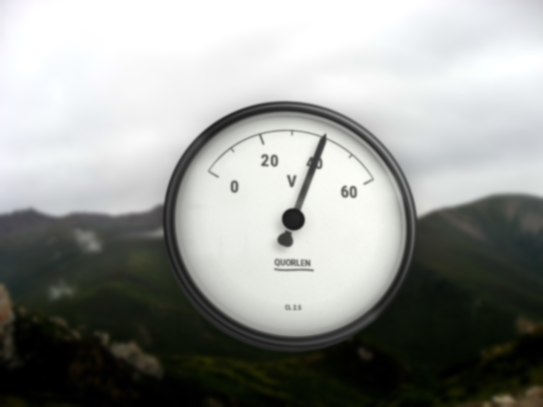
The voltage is 40 V
